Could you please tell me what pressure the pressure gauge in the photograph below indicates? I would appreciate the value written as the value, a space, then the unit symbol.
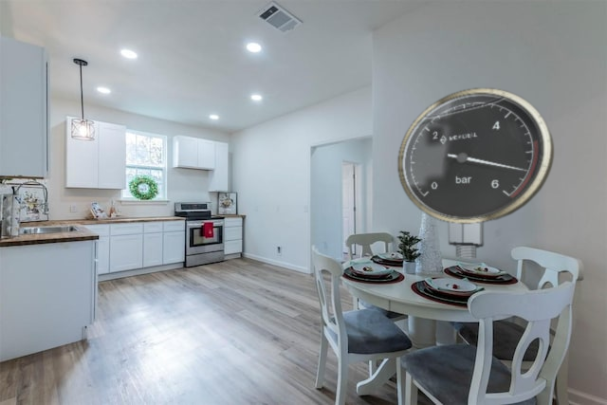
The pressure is 5.4 bar
